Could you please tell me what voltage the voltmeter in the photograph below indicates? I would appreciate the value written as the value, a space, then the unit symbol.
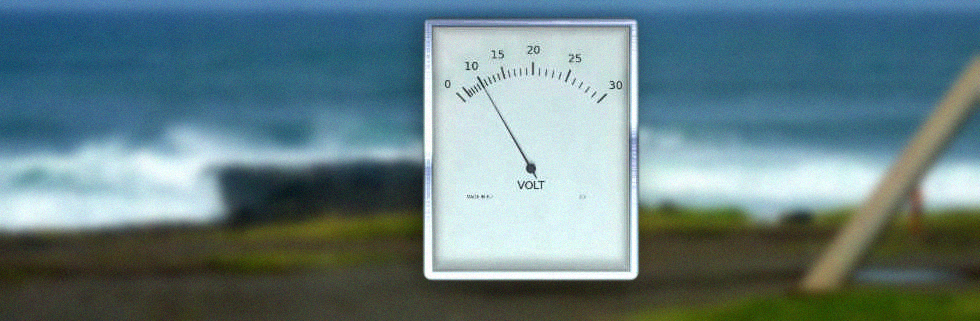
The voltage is 10 V
